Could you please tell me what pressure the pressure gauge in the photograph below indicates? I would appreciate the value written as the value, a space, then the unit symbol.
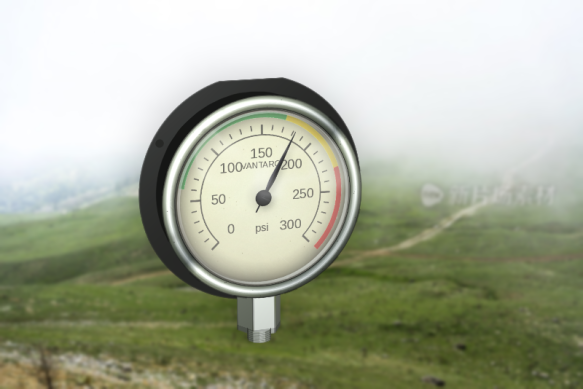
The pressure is 180 psi
